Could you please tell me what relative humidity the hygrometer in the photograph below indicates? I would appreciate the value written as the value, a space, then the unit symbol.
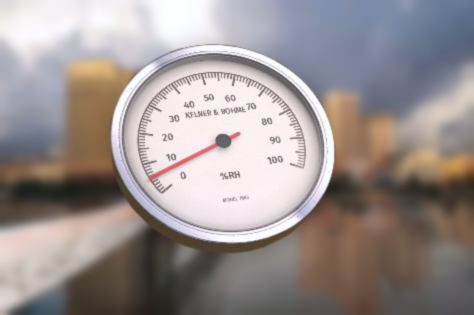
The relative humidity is 5 %
